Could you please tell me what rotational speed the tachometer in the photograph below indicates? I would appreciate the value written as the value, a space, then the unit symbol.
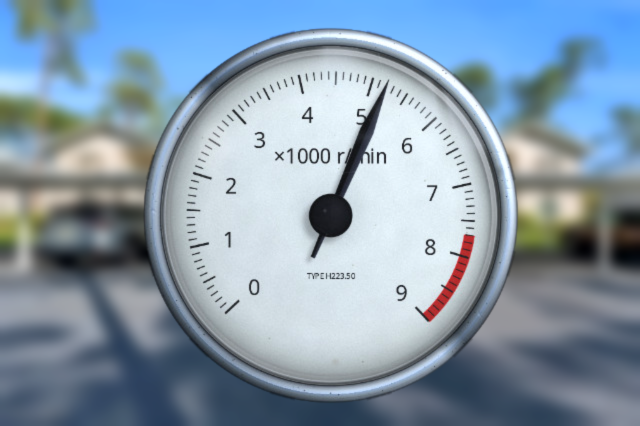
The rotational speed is 5200 rpm
